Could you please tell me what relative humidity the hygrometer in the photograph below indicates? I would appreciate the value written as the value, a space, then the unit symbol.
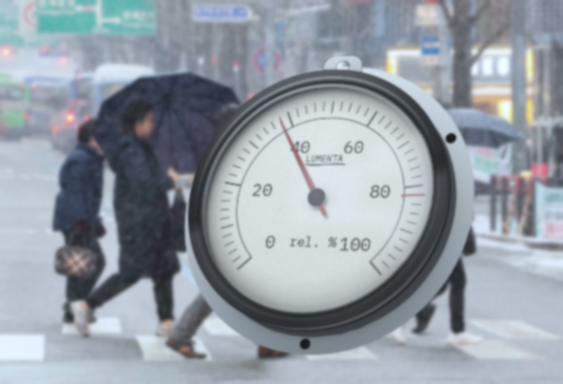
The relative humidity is 38 %
